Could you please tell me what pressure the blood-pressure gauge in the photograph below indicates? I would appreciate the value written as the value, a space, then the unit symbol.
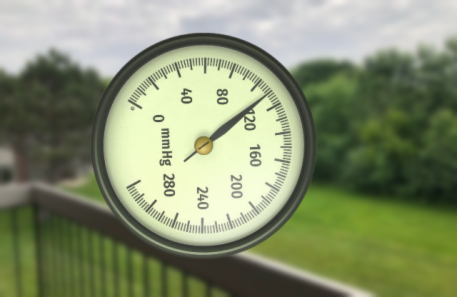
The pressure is 110 mmHg
